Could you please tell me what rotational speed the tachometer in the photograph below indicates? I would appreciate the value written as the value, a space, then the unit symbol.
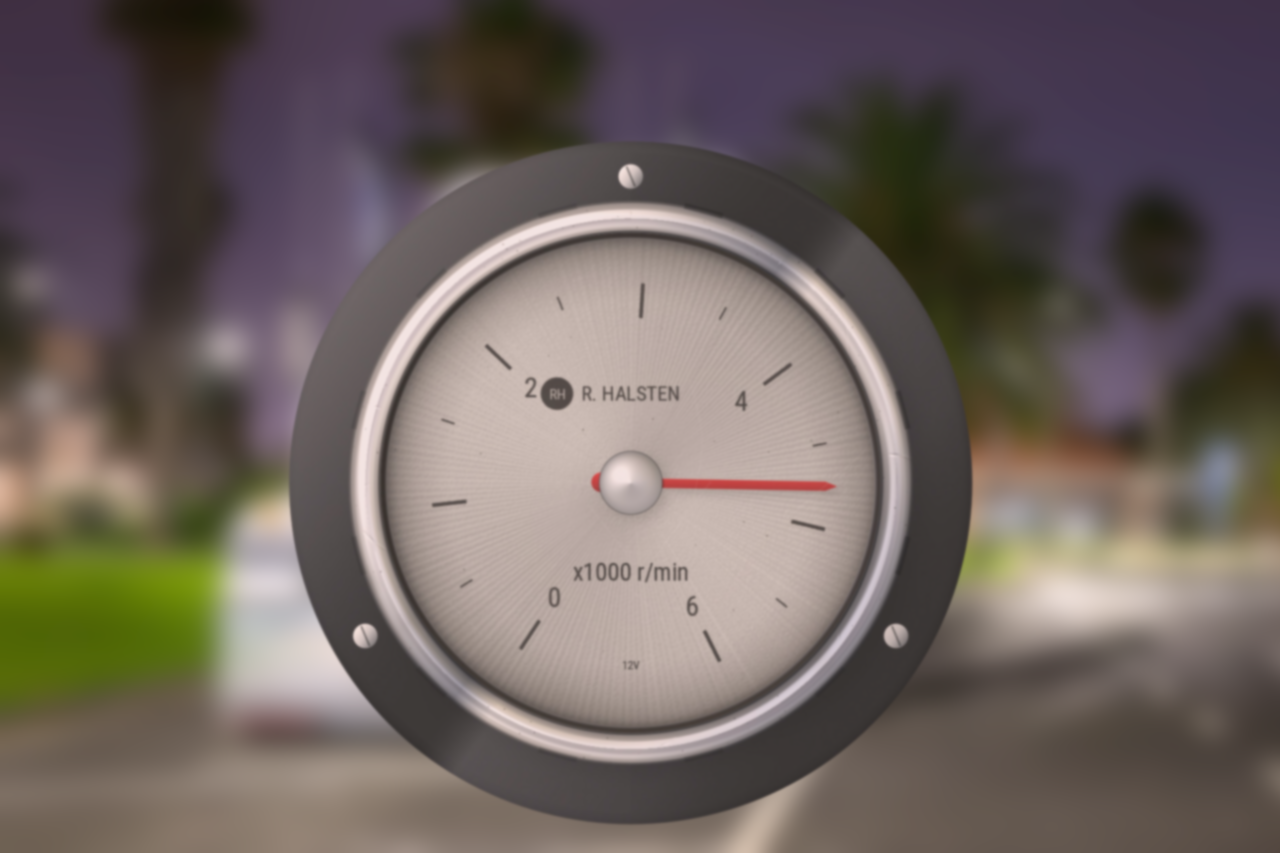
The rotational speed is 4750 rpm
